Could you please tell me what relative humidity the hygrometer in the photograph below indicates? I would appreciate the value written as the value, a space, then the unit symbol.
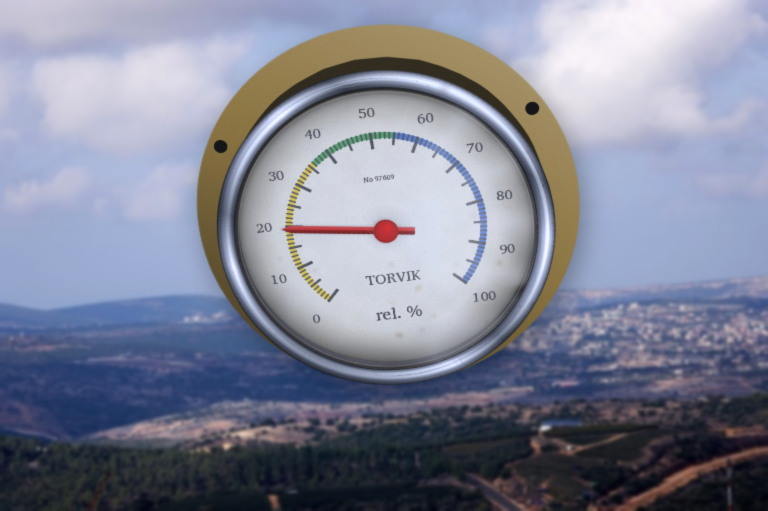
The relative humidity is 20 %
